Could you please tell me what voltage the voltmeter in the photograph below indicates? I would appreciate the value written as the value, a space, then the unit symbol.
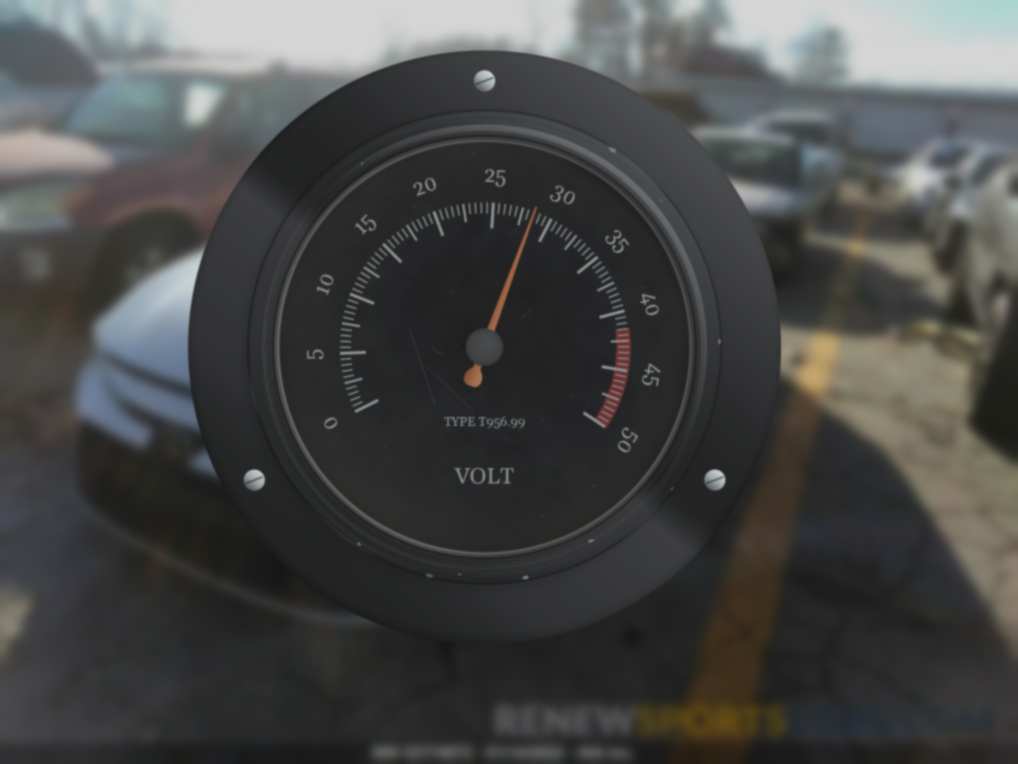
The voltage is 28.5 V
